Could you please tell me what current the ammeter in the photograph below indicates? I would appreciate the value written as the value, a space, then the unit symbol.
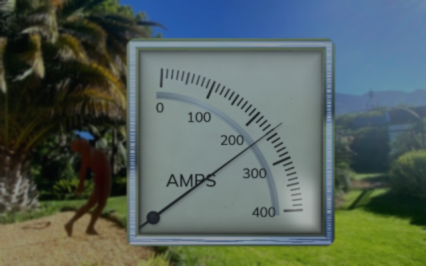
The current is 240 A
